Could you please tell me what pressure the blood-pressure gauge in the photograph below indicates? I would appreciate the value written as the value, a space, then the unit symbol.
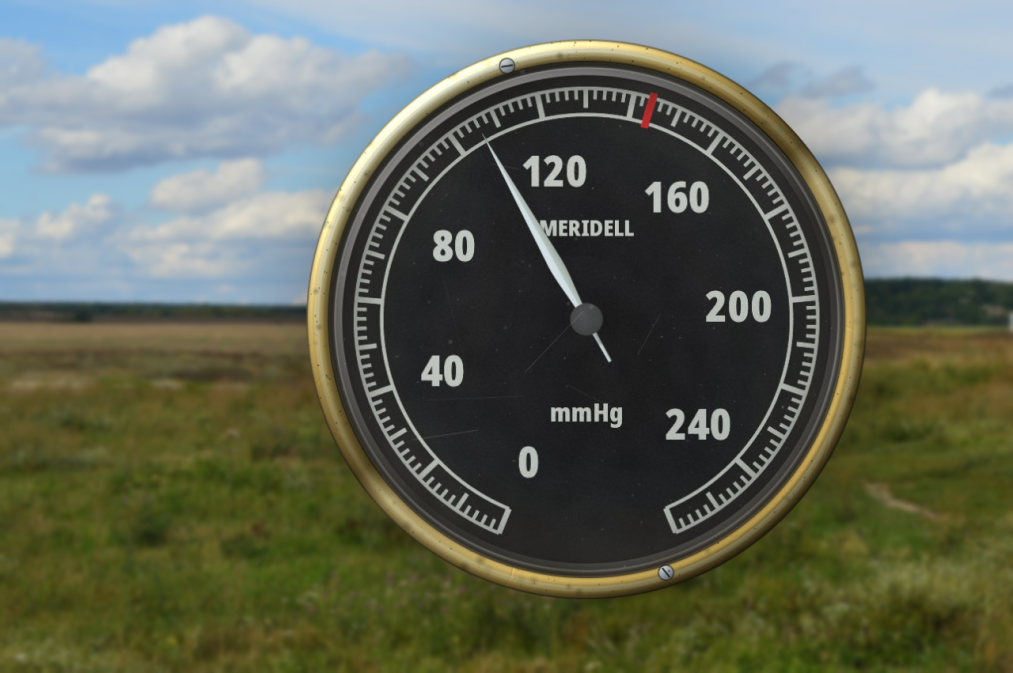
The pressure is 106 mmHg
